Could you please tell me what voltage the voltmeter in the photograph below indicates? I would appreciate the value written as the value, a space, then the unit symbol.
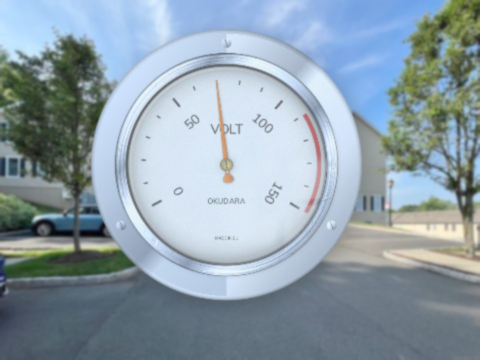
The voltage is 70 V
